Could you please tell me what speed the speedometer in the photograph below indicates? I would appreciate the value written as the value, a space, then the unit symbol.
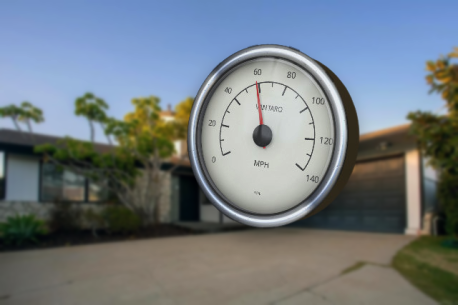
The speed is 60 mph
